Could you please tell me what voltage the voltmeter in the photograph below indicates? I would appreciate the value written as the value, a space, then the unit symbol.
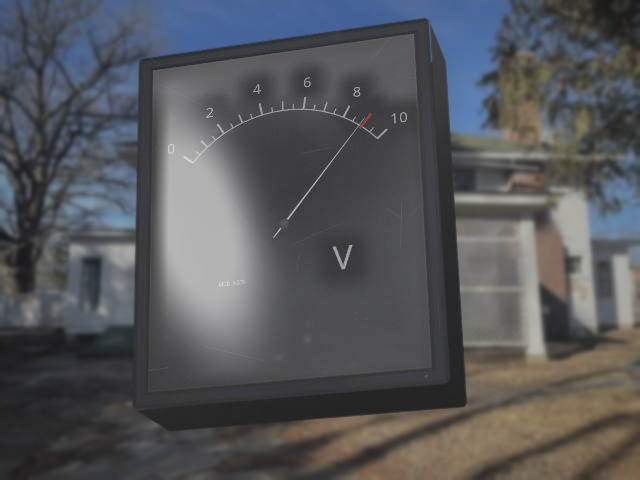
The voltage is 9 V
